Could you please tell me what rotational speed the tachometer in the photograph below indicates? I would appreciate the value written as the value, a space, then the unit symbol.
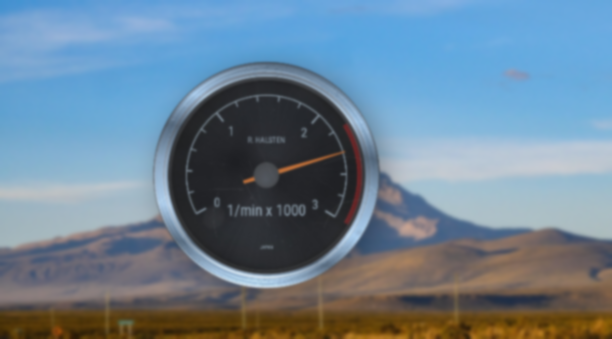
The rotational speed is 2400 rpm
